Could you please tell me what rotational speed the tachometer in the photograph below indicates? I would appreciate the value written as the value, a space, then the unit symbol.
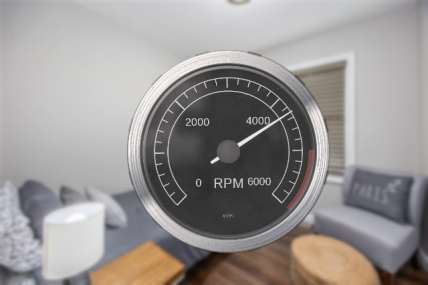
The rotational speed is 4300 rpm
